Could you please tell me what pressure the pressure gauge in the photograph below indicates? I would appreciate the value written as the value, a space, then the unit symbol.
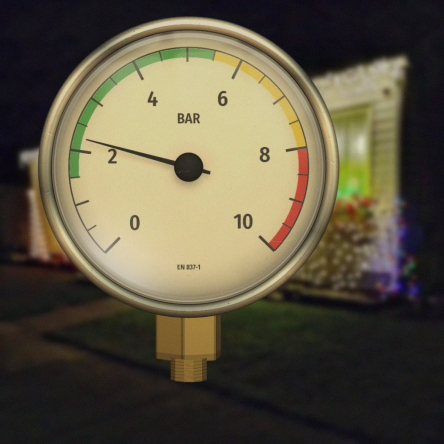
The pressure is 2.25 bar
